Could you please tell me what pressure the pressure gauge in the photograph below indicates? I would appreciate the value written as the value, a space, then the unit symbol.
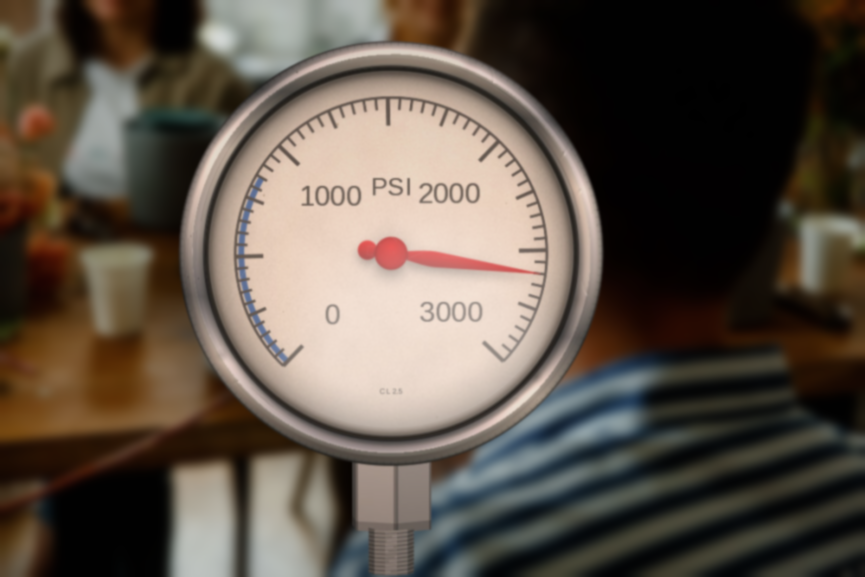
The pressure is 2600 psi
